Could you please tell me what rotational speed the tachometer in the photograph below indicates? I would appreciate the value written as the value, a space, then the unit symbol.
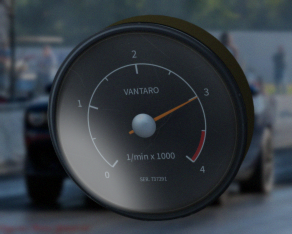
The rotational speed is 3000 rpm
